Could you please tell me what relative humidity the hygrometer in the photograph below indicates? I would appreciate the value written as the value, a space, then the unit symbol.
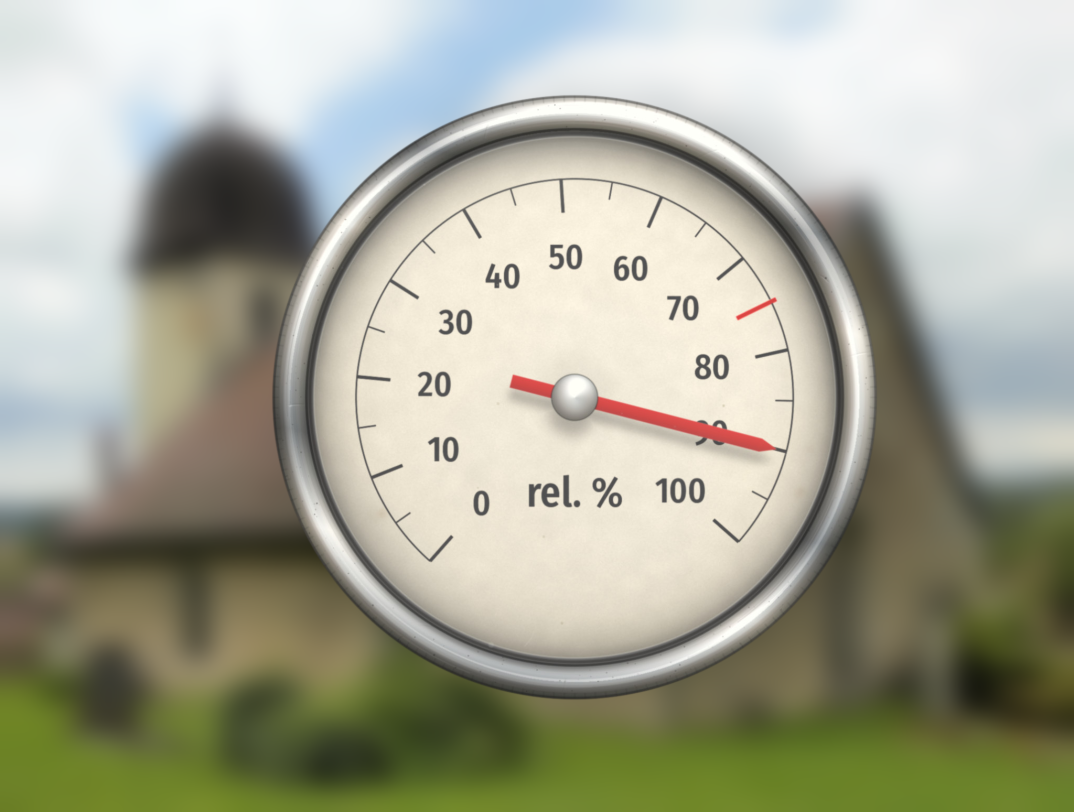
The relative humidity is 90 %
